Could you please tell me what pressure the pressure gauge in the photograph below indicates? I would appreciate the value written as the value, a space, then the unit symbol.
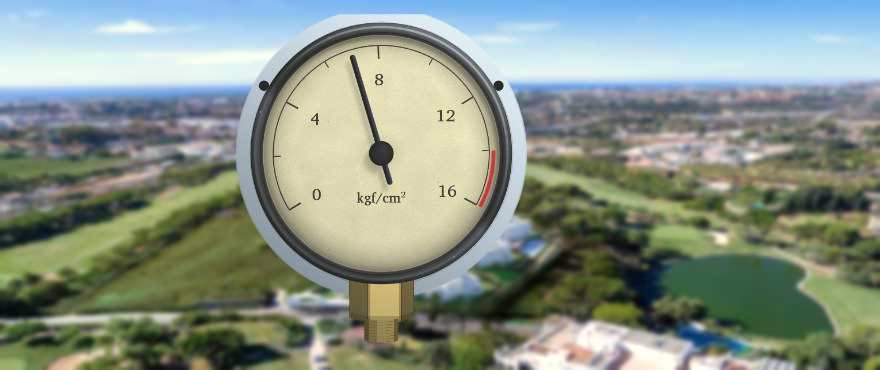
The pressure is 7 kg/cm²
